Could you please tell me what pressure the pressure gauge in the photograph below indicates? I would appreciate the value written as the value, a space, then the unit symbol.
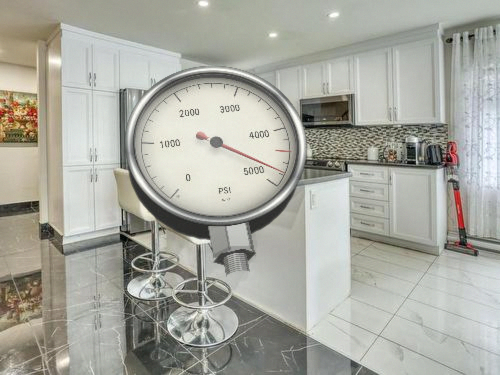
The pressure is 4800 psi
